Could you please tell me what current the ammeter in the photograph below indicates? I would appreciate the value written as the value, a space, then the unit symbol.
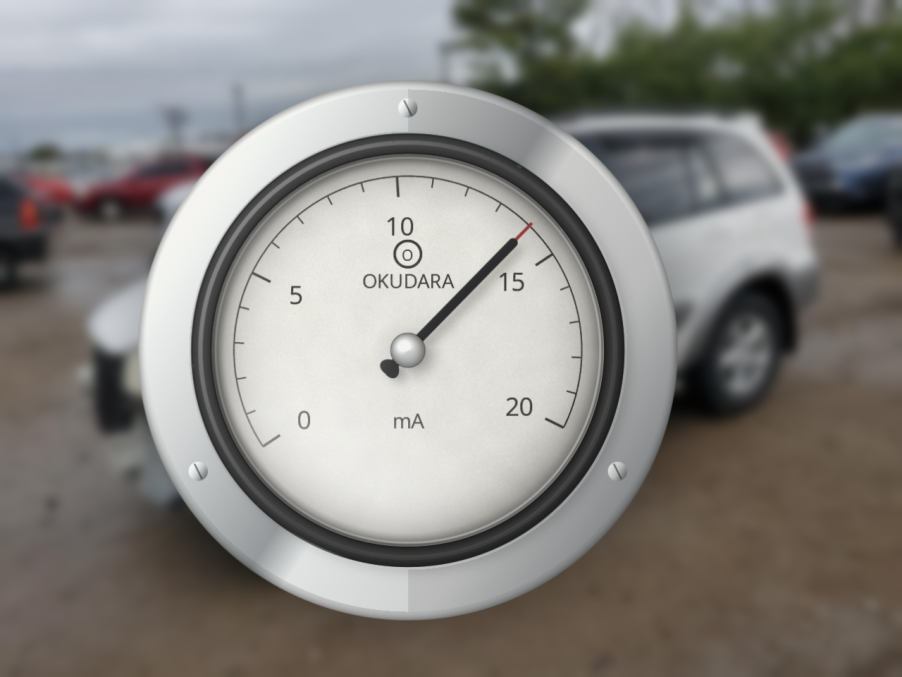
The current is 14 mA
